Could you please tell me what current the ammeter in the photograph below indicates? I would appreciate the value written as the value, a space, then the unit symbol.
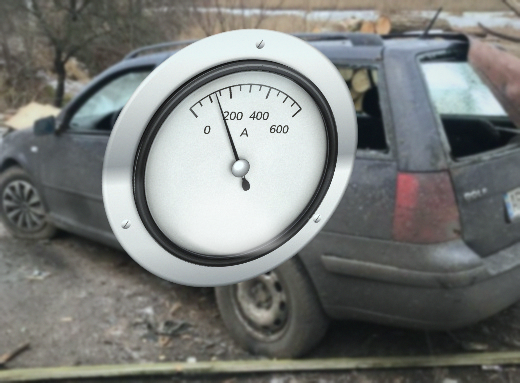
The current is 125 A
